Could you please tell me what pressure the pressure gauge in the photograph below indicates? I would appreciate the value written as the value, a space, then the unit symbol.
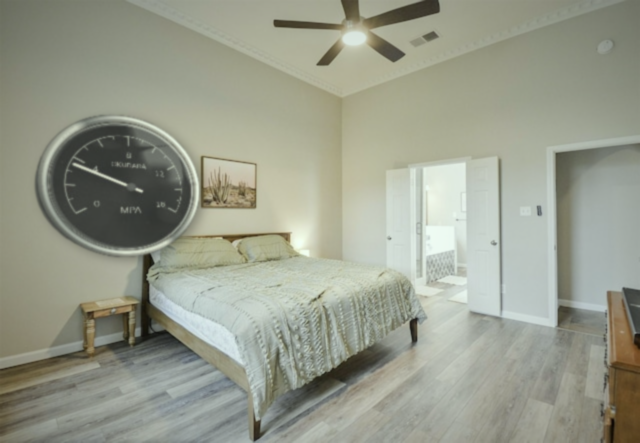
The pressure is 3.5 MPa
